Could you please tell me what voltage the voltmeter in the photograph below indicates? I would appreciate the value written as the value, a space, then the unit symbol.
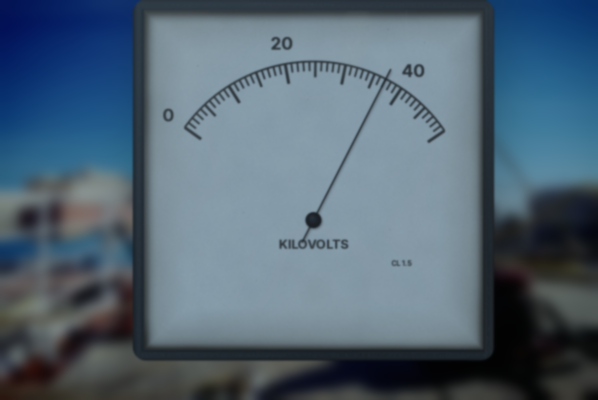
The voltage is 37 kV
